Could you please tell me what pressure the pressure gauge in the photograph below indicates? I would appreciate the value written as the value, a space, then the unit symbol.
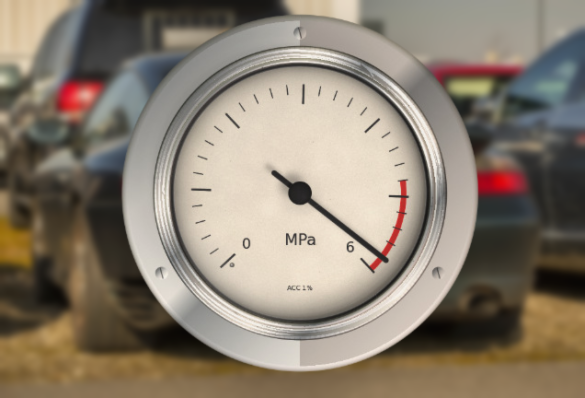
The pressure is 5.8 MPa
